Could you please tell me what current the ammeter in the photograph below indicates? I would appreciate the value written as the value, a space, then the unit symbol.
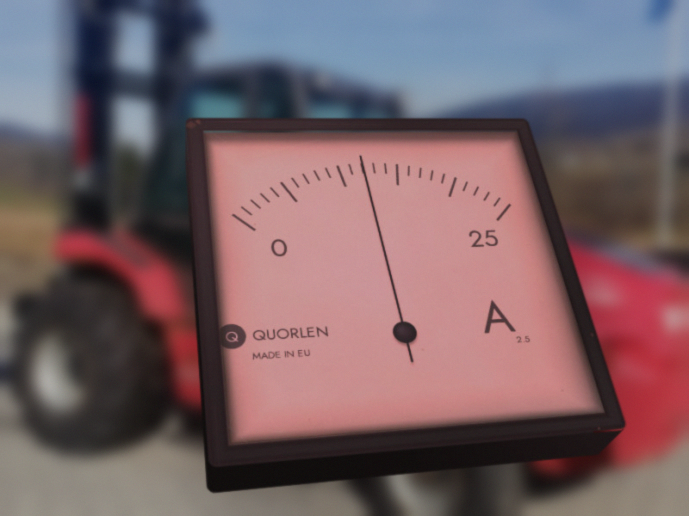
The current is 12 A
